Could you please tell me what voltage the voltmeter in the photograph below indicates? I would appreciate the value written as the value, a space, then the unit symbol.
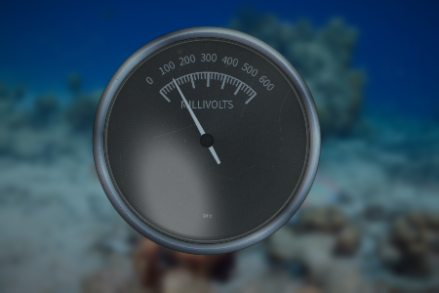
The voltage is 100 mV
